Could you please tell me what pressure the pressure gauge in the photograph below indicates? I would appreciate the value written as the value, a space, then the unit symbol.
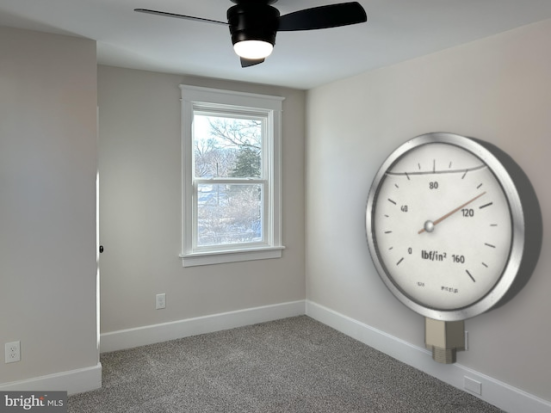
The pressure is 115 psi
